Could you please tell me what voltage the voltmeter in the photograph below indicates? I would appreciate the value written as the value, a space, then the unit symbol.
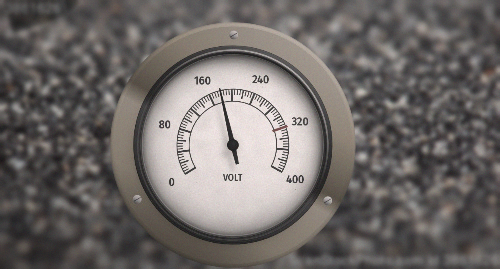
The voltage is 180 V
